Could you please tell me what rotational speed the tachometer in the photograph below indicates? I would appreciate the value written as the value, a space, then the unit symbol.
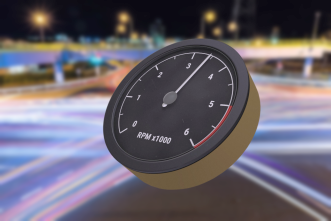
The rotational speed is 3500 rpm
